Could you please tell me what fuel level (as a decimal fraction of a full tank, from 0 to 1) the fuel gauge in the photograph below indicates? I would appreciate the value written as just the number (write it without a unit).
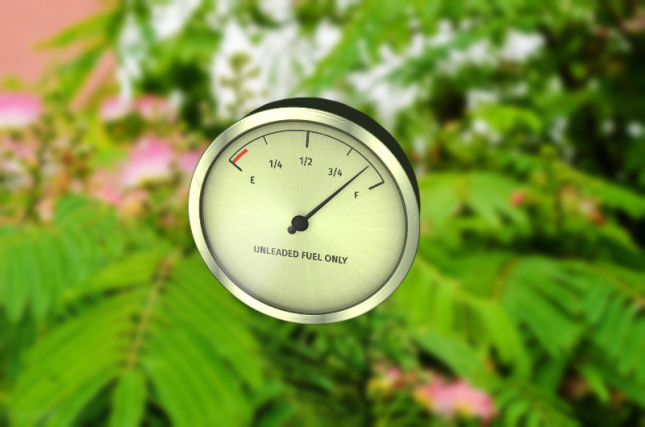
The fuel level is 0.875
